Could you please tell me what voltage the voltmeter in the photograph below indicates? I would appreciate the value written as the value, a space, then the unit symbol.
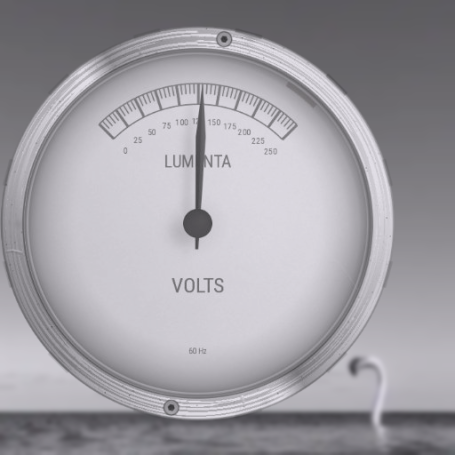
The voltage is 130 V
